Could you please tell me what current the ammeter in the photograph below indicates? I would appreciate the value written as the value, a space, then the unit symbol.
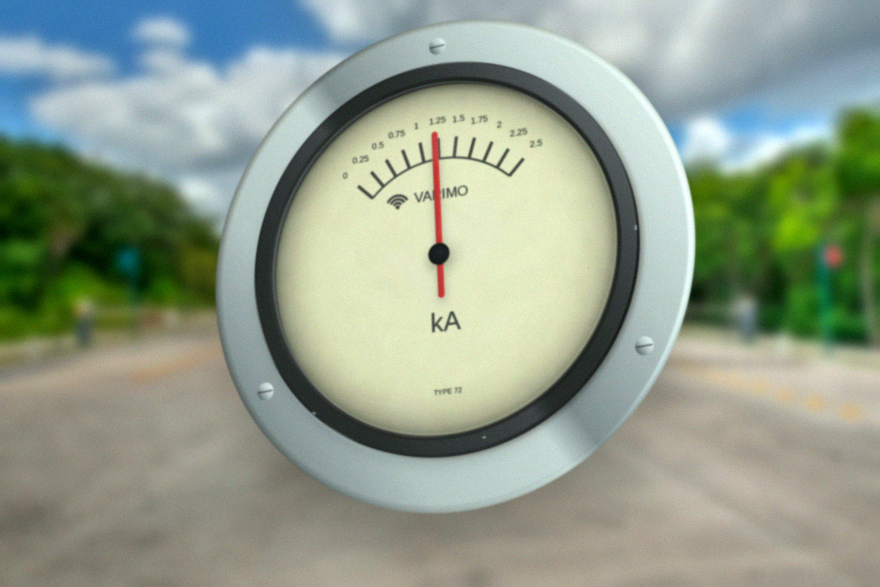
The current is 1.25 kA
